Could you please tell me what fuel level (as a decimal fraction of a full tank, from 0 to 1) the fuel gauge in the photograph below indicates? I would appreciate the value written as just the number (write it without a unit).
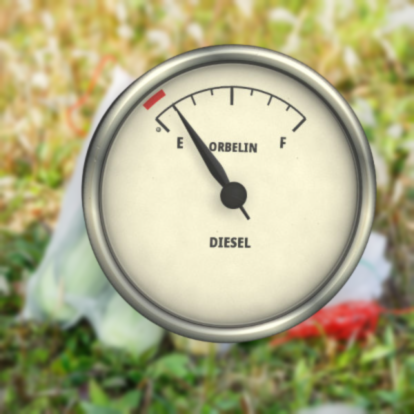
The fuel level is 0.125
